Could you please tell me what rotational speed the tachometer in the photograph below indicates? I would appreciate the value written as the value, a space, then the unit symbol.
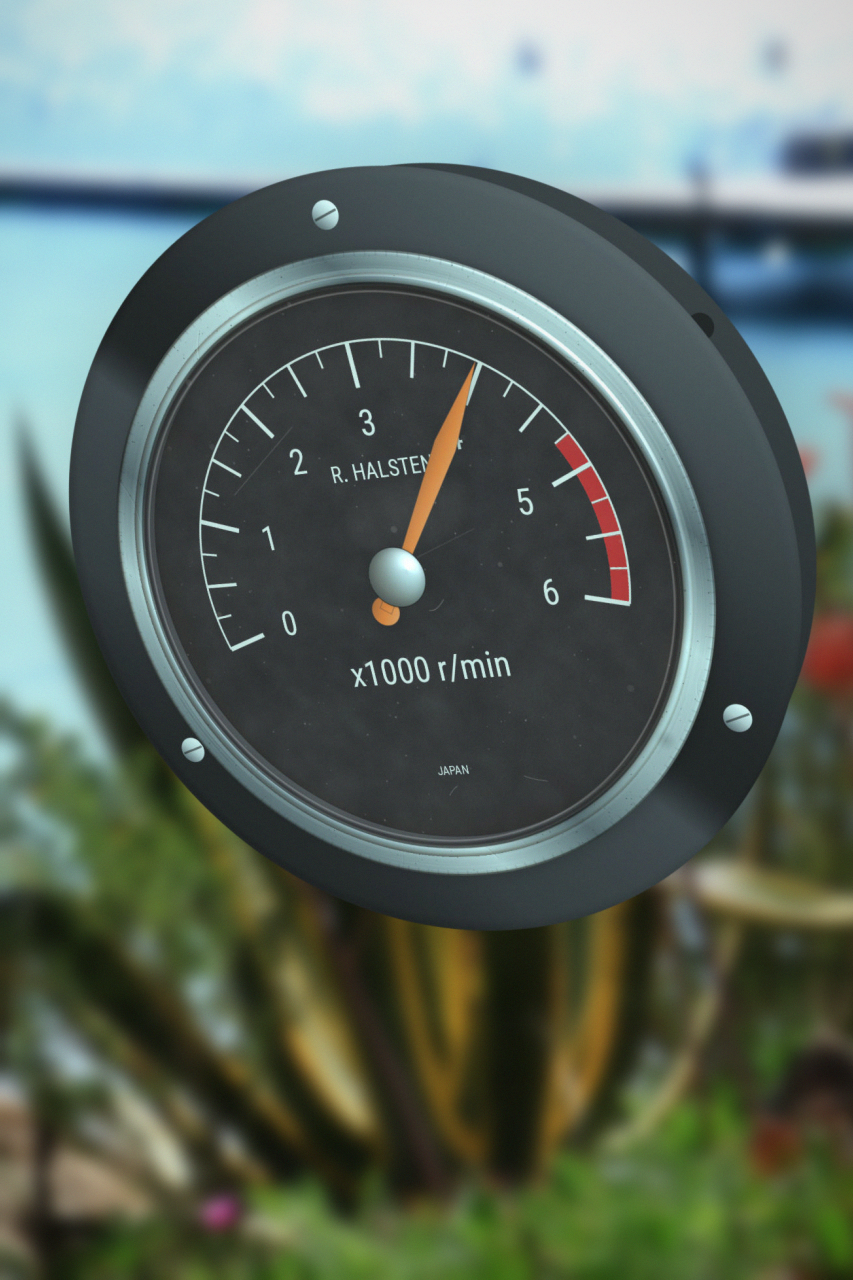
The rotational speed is 4000 rpm
